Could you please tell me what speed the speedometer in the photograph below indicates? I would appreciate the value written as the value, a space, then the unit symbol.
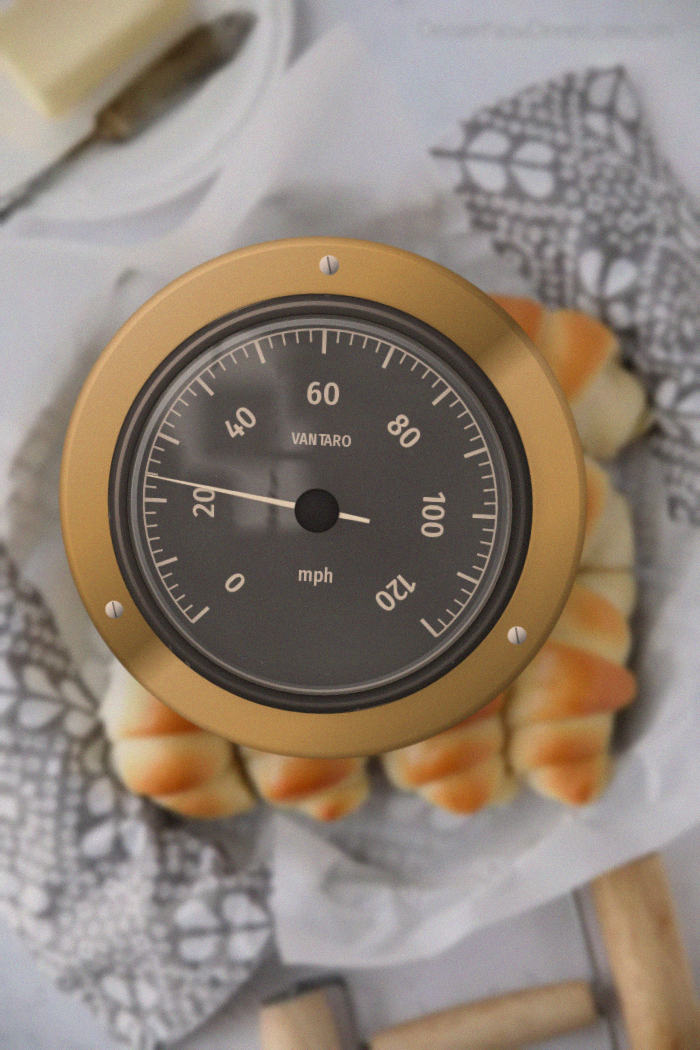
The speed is 24 mph
